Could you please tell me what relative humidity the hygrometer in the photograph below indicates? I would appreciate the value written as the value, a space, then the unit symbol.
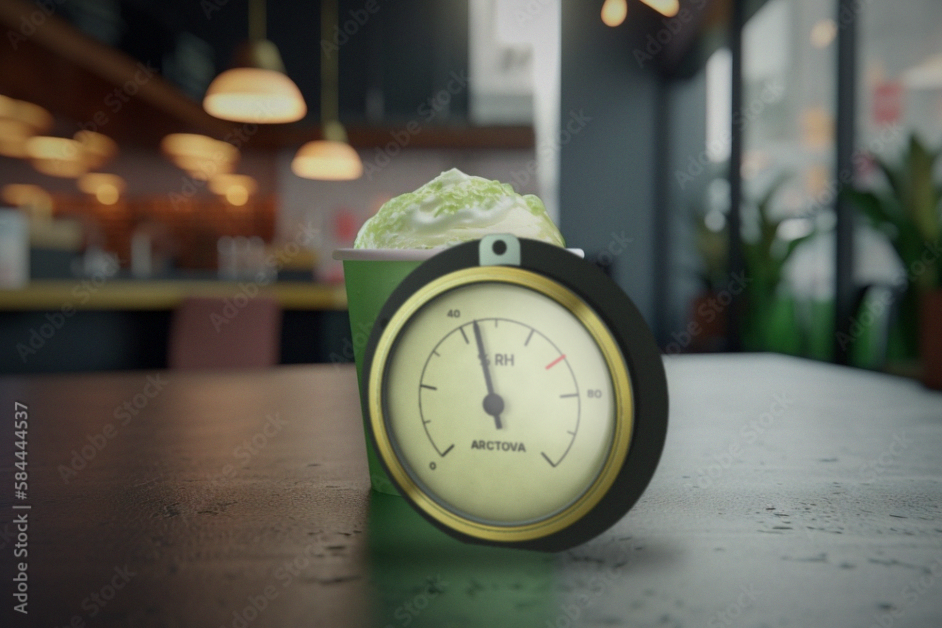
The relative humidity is 45 %
